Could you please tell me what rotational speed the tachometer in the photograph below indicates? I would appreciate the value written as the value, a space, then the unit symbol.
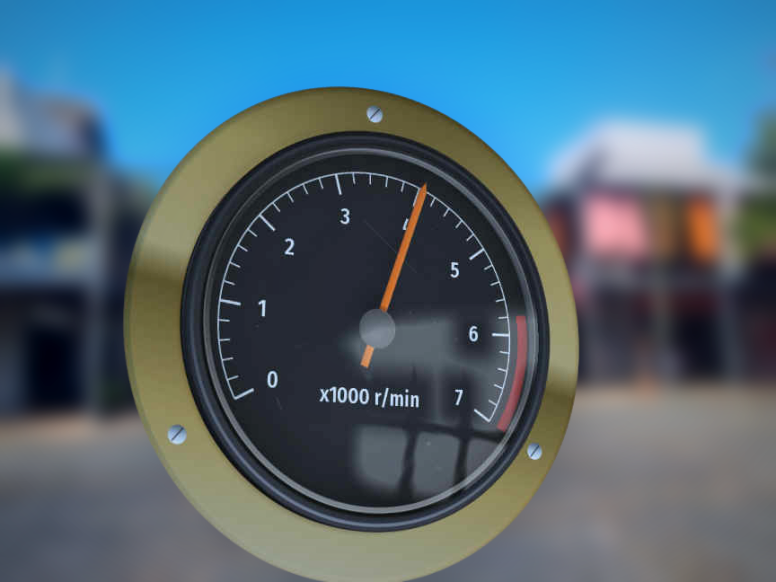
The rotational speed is 4000 rpm
